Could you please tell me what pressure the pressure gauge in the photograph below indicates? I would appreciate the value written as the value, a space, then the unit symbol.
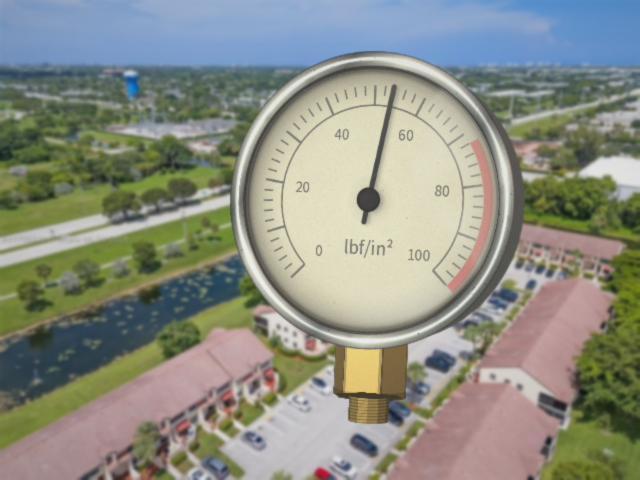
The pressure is 54 psi
